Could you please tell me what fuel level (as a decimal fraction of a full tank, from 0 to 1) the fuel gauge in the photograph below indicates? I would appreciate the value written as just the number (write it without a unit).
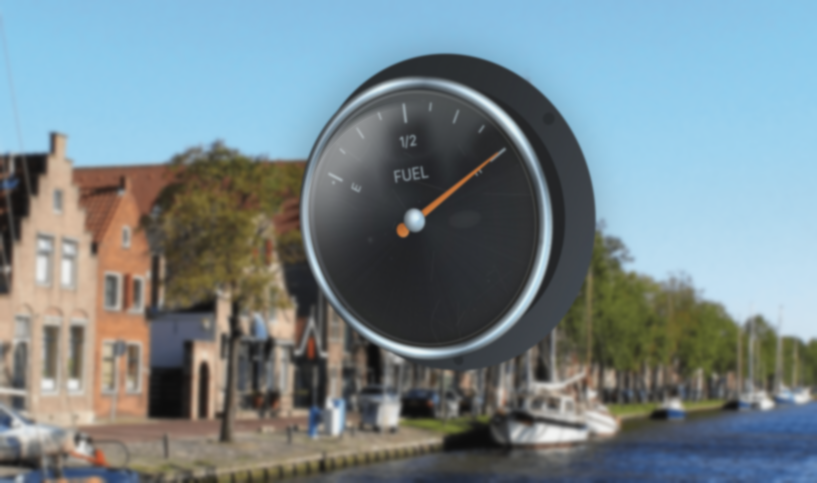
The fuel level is 1
